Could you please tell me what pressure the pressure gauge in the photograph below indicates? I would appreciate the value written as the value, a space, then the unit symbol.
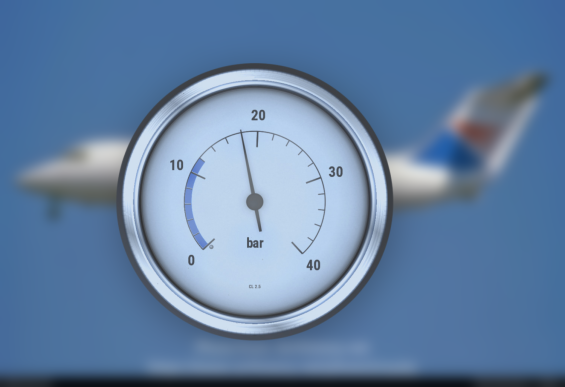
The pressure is 18 bar
